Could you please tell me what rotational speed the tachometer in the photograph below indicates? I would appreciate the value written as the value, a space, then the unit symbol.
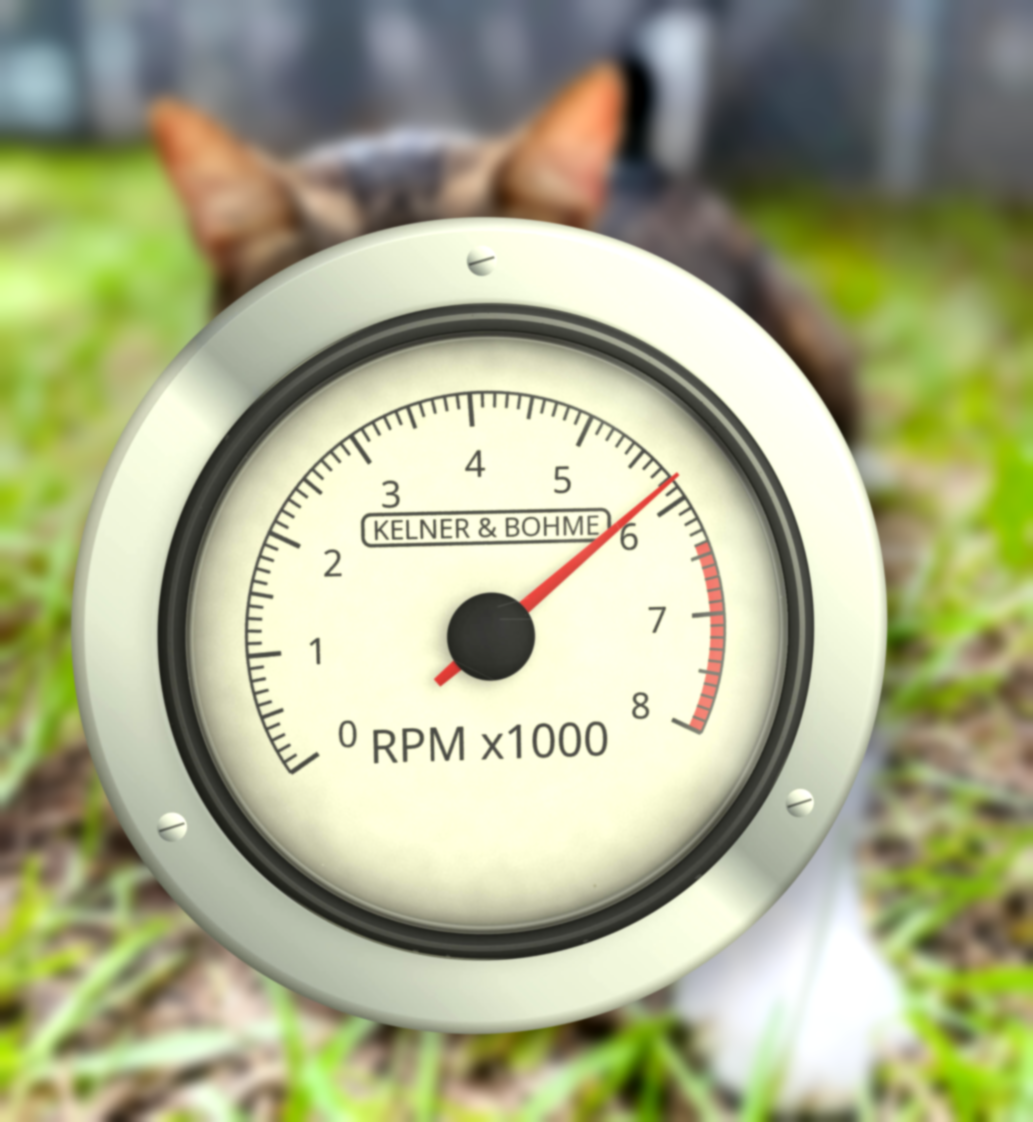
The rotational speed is 5800 rpm
